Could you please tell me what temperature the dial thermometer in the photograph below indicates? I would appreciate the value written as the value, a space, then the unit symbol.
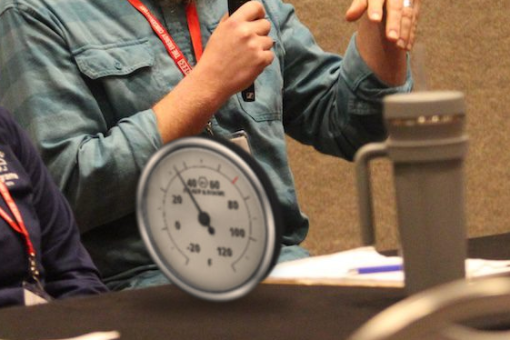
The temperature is 35 °F
